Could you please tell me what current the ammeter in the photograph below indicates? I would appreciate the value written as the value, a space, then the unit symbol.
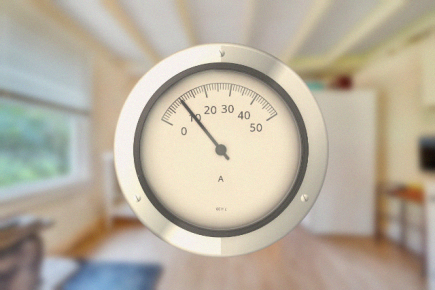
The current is 10 A
